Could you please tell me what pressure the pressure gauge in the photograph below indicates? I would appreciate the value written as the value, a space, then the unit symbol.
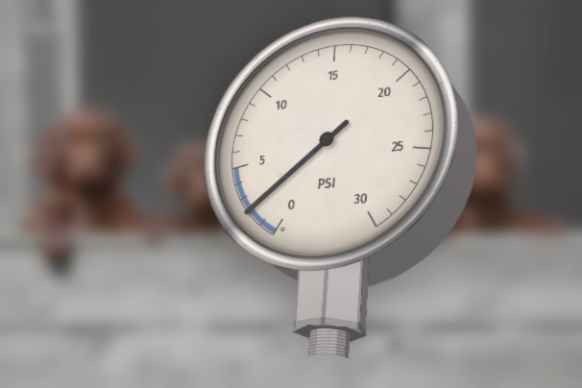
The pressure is 2 psi
